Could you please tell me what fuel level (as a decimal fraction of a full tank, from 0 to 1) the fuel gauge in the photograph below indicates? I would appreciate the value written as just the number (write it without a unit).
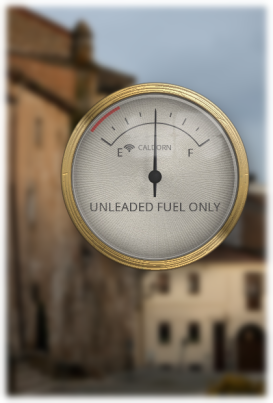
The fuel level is 0.5
